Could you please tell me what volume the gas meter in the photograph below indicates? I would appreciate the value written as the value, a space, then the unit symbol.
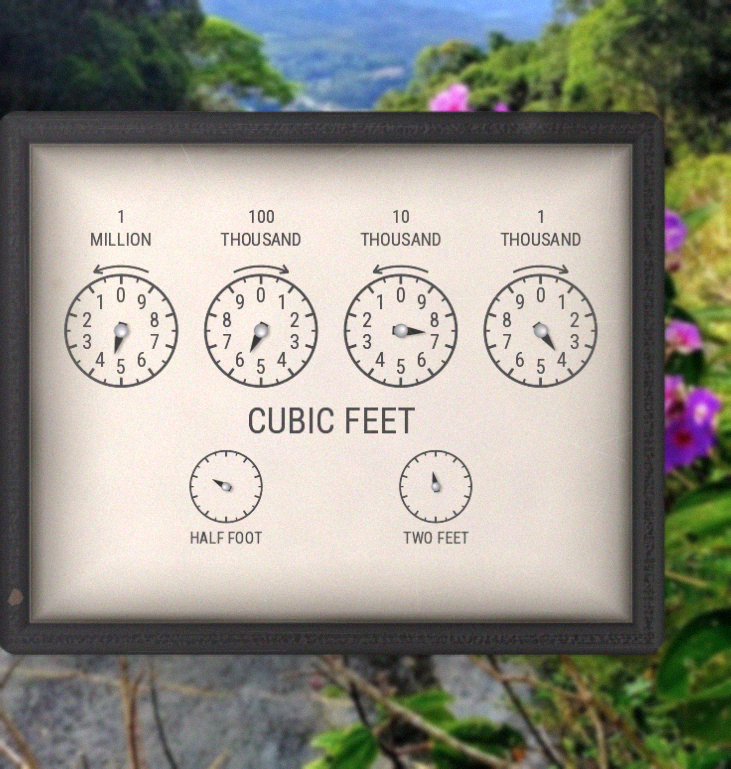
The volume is 457400 ft³
